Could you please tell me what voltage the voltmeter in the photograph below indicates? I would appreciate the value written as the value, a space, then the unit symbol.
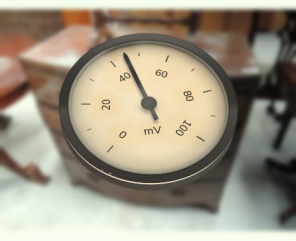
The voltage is 45 mV
